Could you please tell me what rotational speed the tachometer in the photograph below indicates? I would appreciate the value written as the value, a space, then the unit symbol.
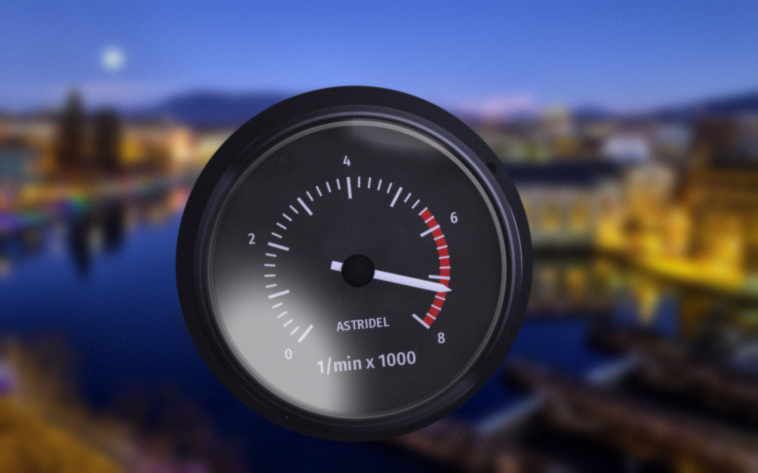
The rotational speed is 7200 rpm
